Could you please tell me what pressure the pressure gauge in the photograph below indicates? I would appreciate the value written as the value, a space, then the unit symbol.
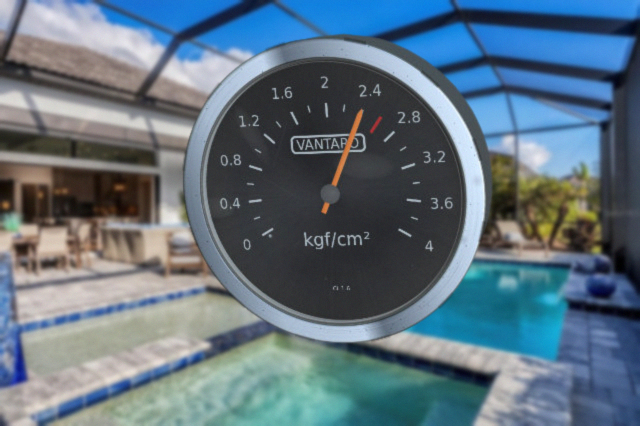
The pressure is 2.4 kg/cm²
